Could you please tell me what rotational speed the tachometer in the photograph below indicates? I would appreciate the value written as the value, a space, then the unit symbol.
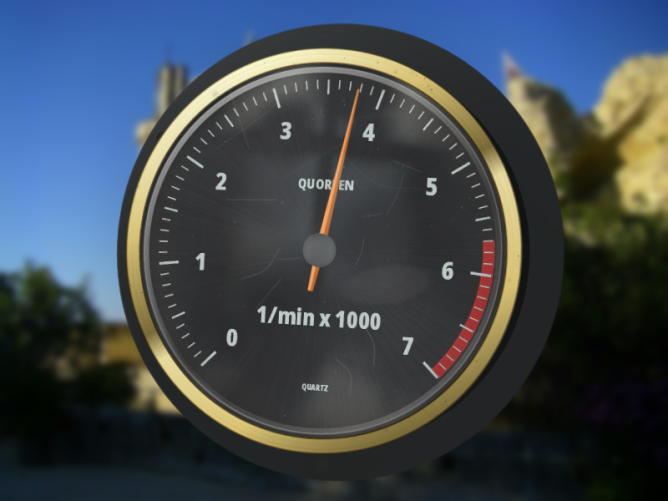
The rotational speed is 3800 rpm
